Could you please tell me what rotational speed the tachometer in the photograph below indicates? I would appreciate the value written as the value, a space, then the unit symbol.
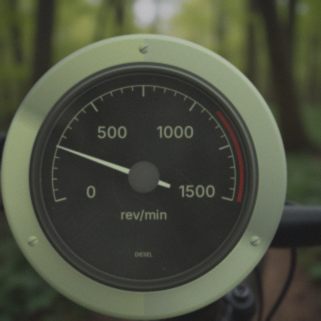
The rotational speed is 250 rpm
